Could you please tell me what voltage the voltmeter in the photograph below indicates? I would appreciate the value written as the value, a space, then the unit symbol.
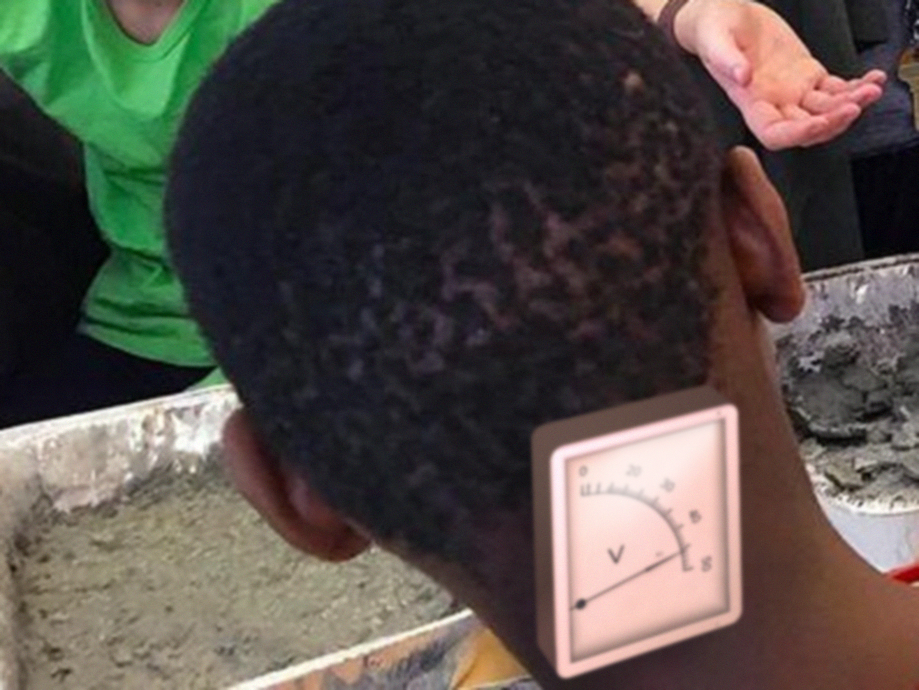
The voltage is 45 V
